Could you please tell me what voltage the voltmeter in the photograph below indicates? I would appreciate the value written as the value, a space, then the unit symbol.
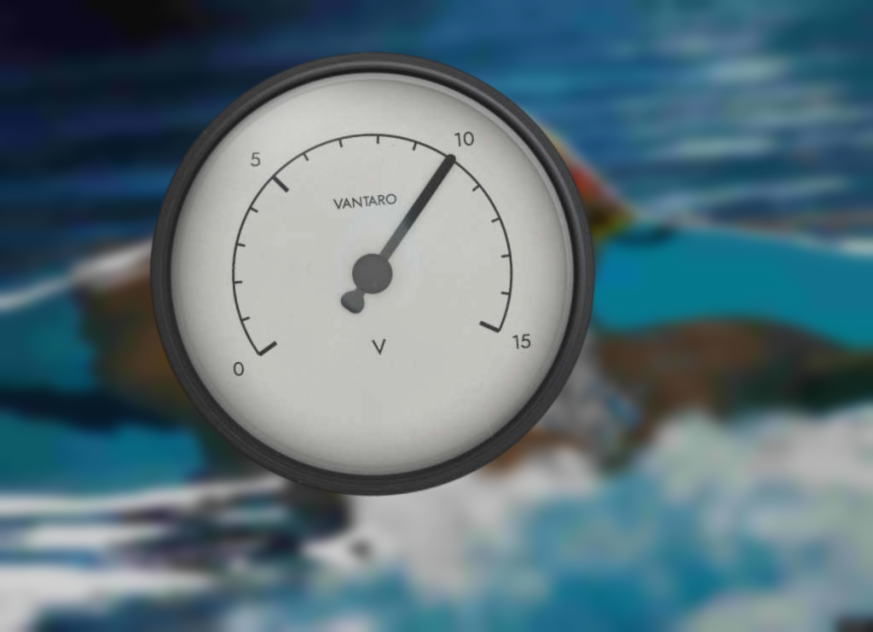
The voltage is 10 V
